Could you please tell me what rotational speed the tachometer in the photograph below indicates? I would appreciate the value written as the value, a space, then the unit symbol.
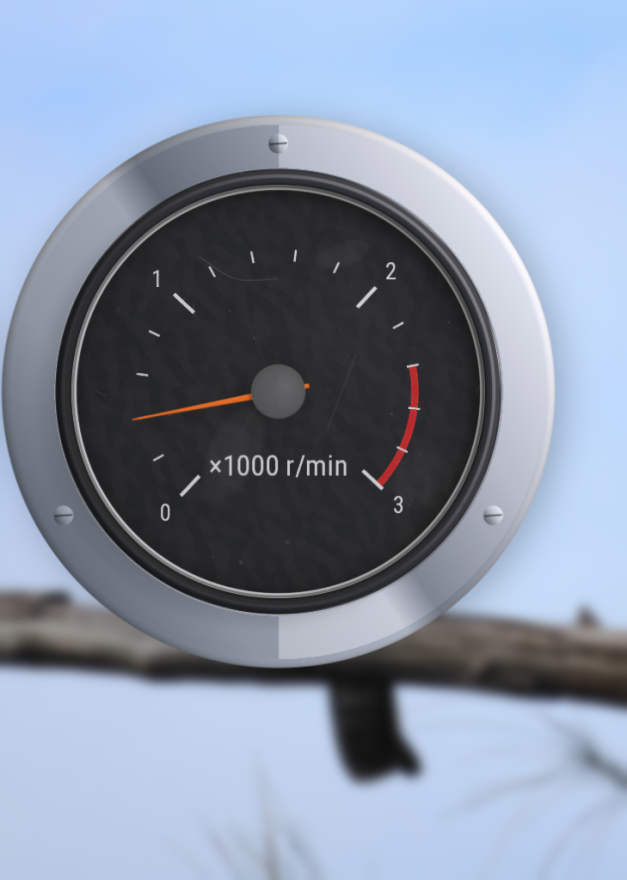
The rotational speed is 400 rpm
